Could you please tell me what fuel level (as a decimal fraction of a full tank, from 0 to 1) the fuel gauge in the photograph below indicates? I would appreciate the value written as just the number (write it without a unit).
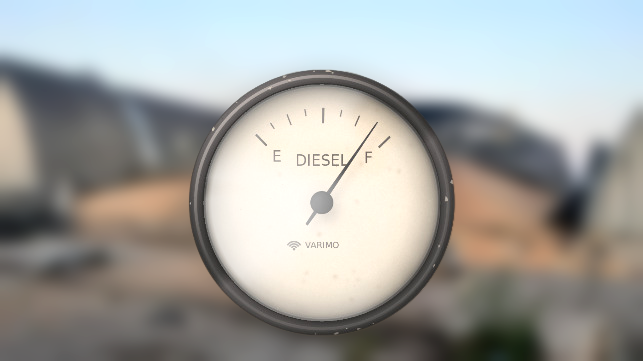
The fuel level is 0.875
